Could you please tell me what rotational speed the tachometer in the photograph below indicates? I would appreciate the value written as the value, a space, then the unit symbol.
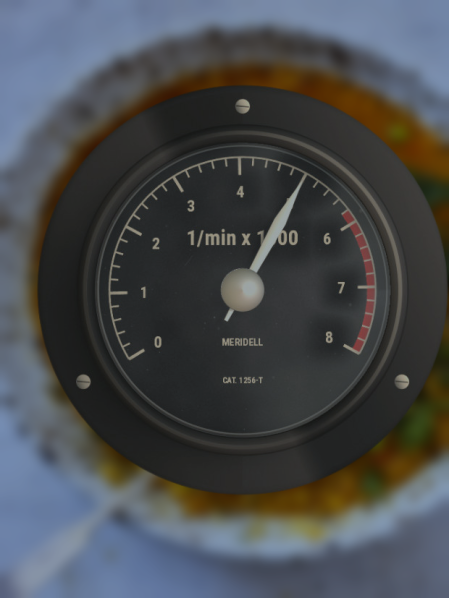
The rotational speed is 5000 rpm
